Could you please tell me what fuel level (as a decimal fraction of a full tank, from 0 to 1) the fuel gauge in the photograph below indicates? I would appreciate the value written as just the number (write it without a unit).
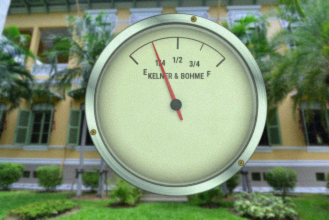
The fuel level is 0.25
